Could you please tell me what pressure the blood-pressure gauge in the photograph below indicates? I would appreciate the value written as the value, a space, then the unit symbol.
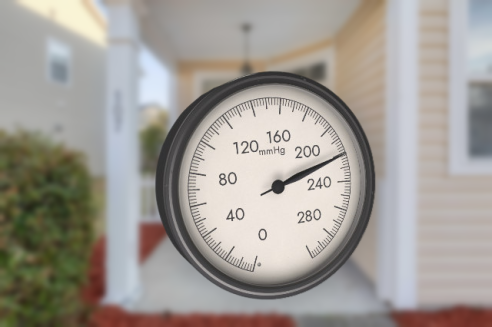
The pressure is 220 mmHg
